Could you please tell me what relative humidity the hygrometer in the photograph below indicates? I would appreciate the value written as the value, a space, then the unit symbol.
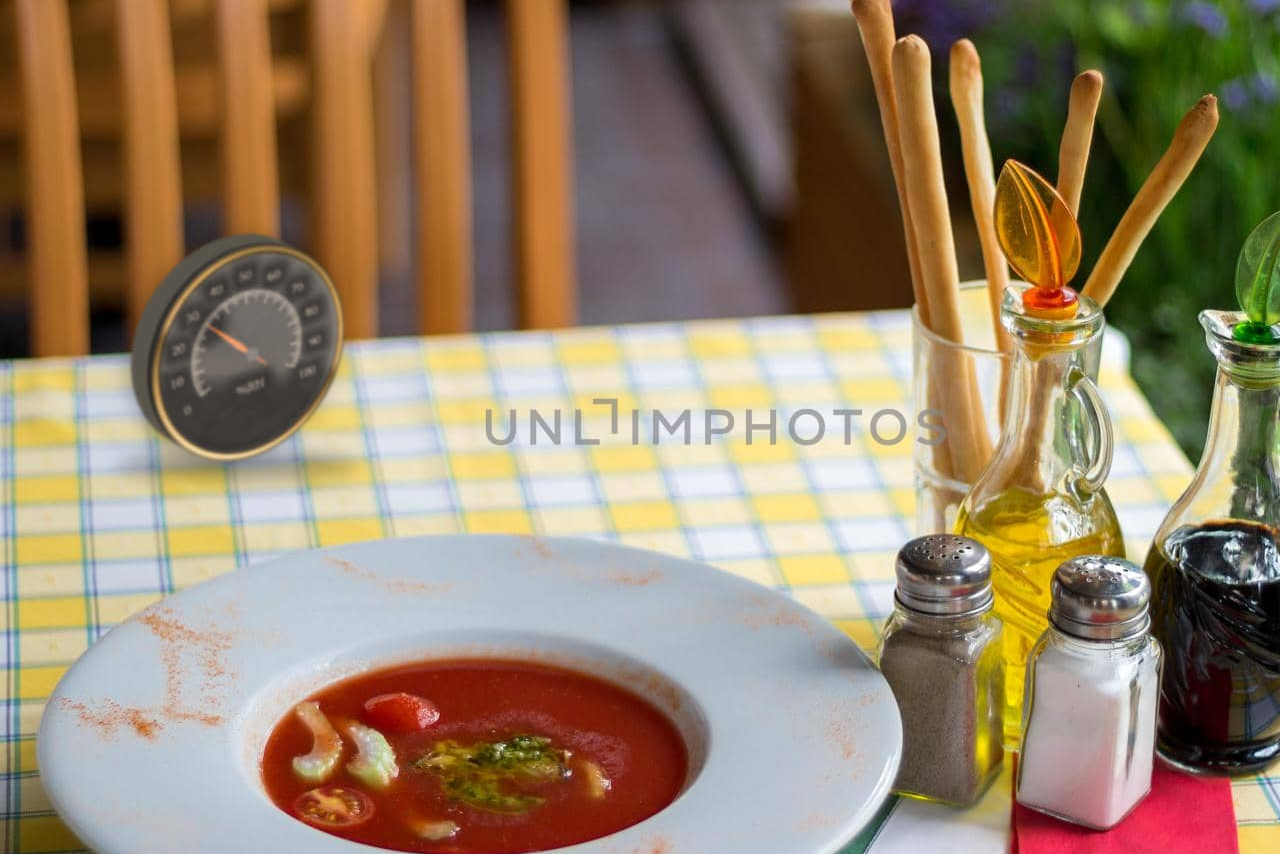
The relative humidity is 30 %
